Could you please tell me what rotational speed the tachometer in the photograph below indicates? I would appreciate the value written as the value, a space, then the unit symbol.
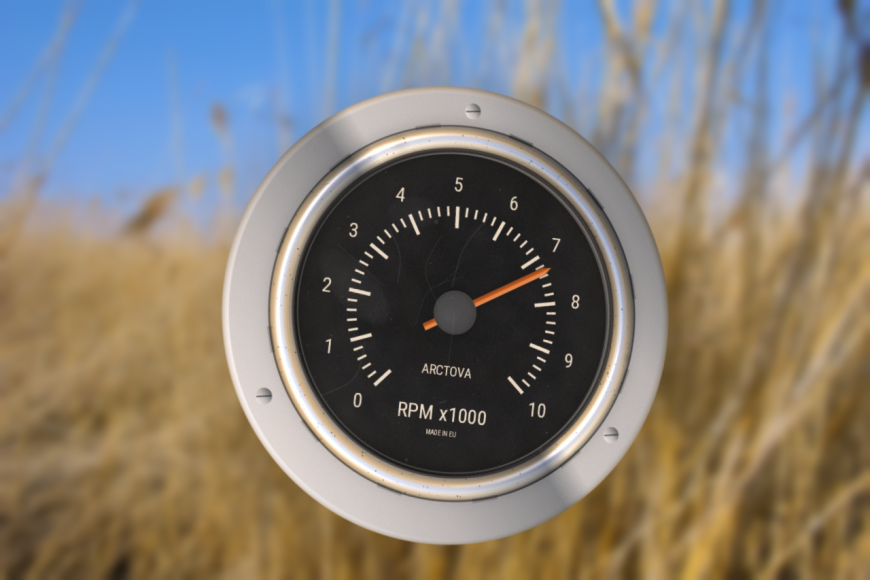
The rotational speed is 7300 rpm
